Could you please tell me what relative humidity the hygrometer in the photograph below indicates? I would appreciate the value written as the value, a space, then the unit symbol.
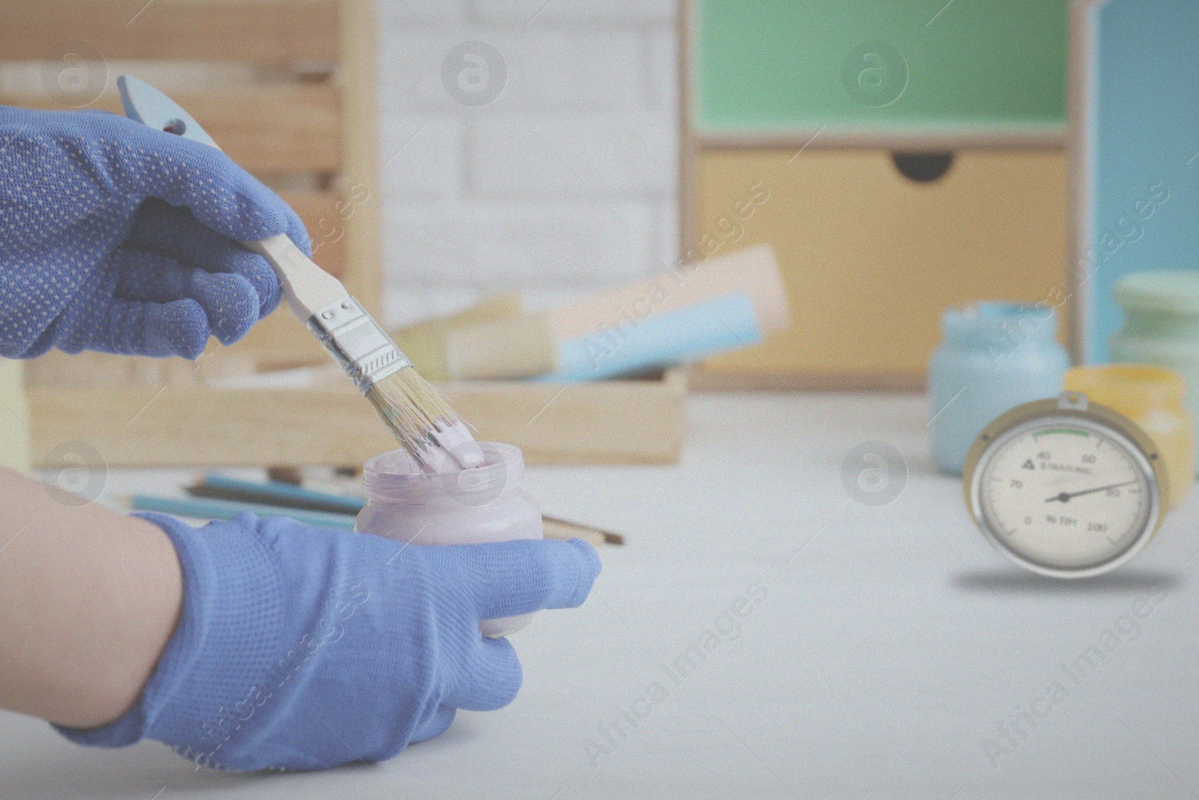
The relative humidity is 76 %
